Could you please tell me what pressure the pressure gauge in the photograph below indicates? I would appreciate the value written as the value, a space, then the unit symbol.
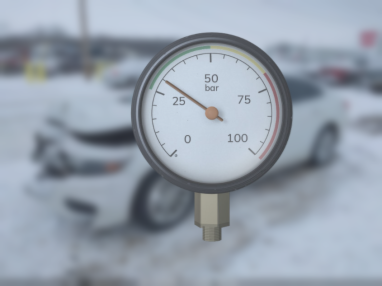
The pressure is 30 bar
